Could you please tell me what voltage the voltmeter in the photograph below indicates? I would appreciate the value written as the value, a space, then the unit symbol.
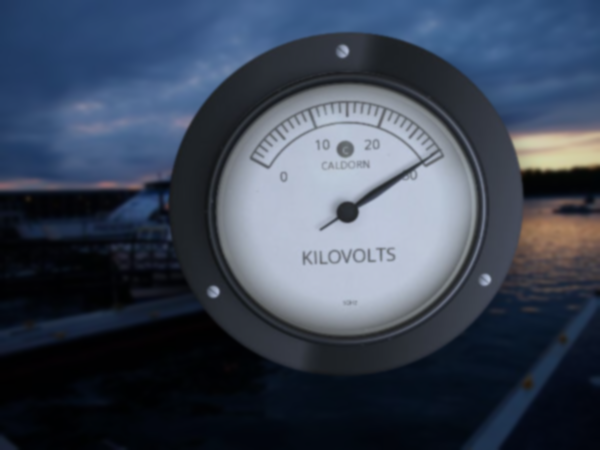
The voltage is 29 kV
